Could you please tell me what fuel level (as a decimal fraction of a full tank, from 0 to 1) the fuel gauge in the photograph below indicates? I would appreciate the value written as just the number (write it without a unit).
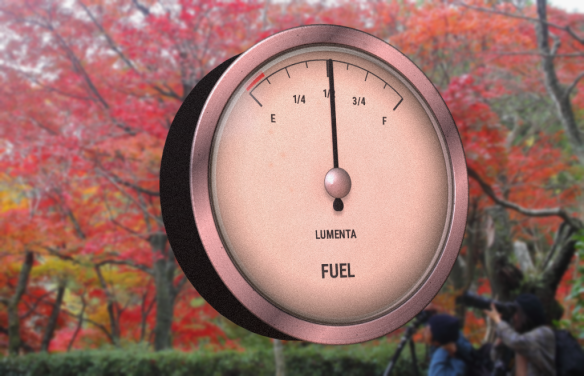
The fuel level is 0.5
